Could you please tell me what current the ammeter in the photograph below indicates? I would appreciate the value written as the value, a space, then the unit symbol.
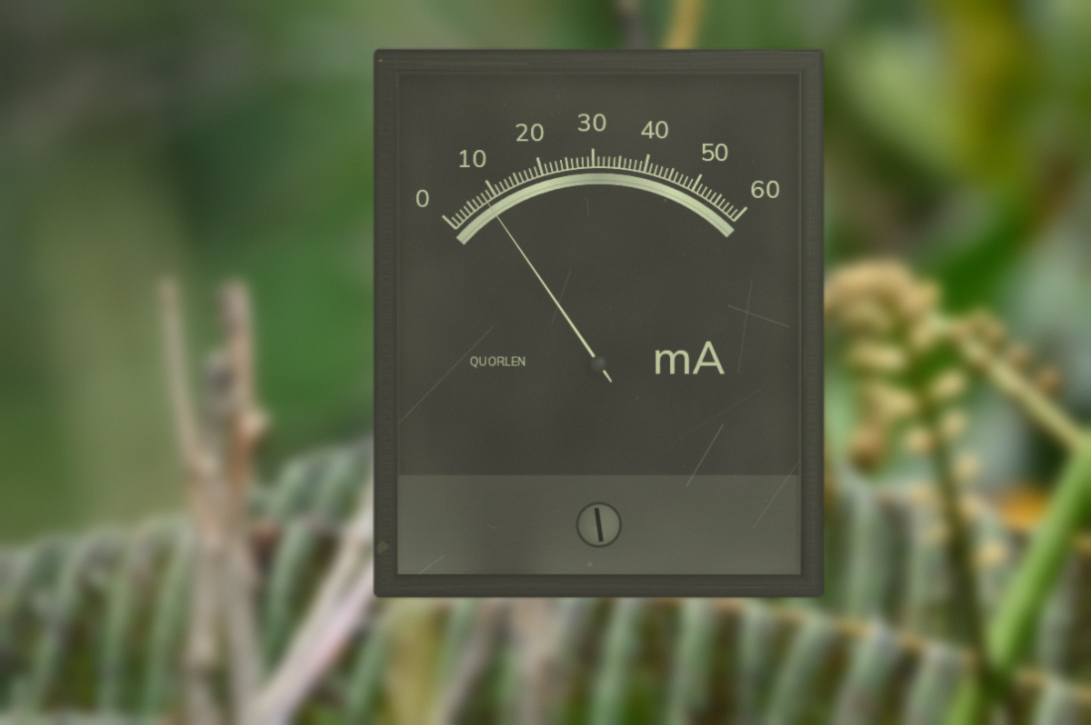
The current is 8 mA
